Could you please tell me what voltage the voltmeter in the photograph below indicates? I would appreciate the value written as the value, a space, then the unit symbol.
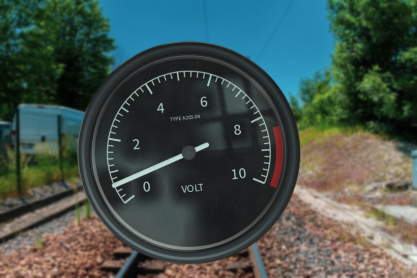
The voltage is 0.6 V
